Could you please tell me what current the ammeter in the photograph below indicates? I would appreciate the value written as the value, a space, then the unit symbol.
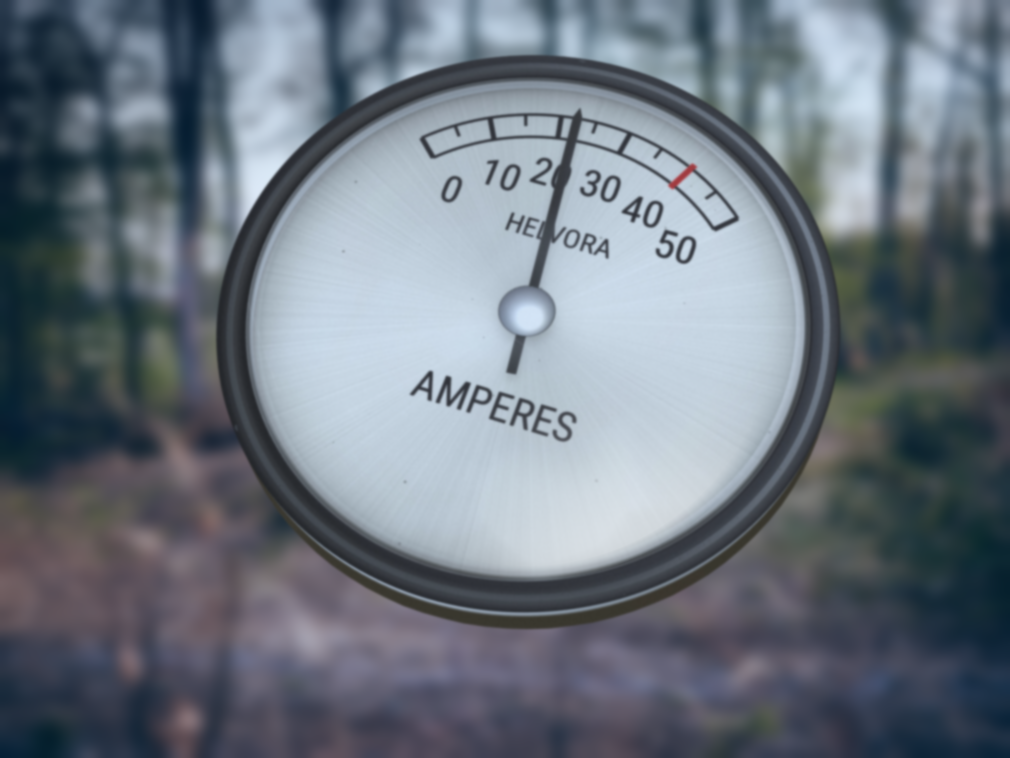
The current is 22.5 A
